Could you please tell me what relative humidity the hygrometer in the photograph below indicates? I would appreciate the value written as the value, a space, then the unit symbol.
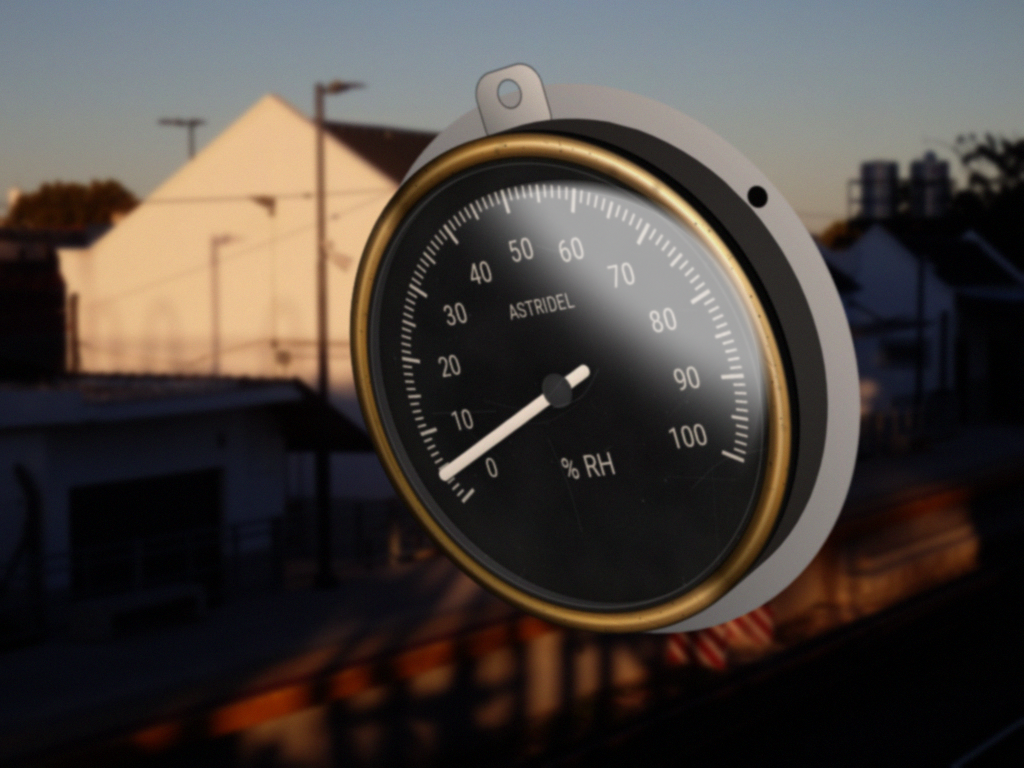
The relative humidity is 4 %
